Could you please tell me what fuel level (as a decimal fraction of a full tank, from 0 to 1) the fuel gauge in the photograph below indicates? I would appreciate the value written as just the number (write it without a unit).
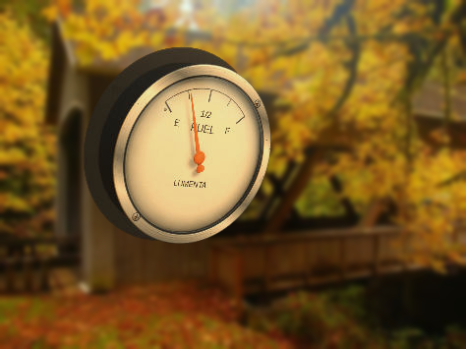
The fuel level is 0.25
